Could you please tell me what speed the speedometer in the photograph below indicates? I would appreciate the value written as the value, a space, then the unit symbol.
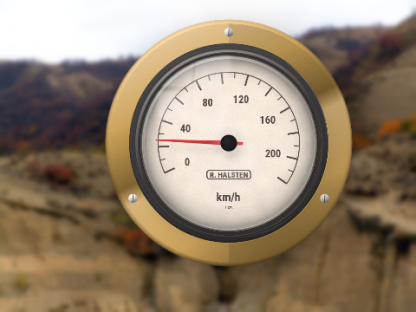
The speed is 25 km/h
